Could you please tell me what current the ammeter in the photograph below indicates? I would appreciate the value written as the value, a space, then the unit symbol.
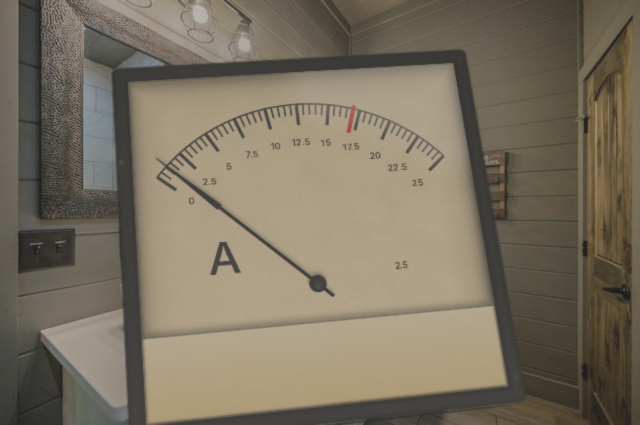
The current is 1 A
